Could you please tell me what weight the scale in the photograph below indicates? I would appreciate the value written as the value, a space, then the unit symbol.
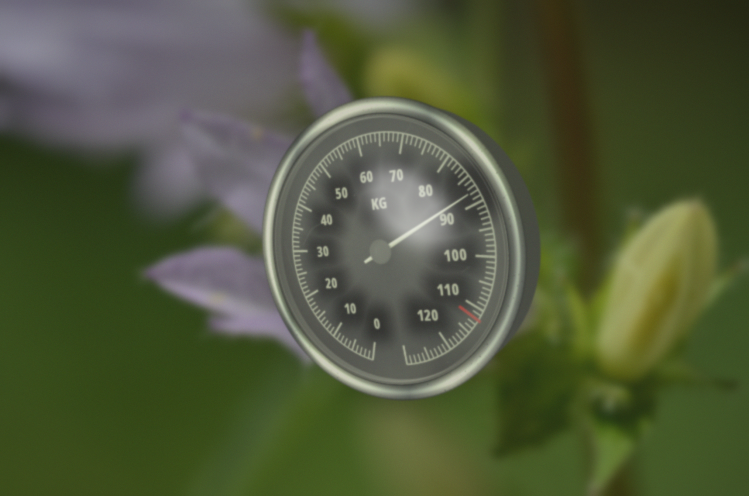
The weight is 88 kg
